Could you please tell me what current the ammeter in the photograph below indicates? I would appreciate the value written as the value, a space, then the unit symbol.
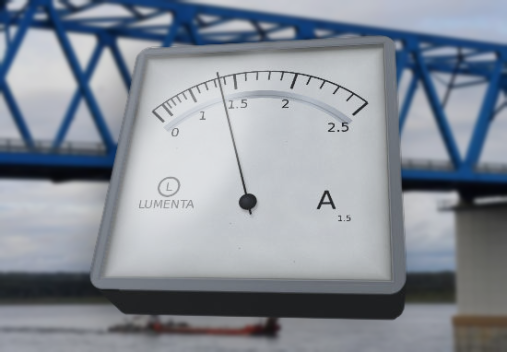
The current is 1.35 A
